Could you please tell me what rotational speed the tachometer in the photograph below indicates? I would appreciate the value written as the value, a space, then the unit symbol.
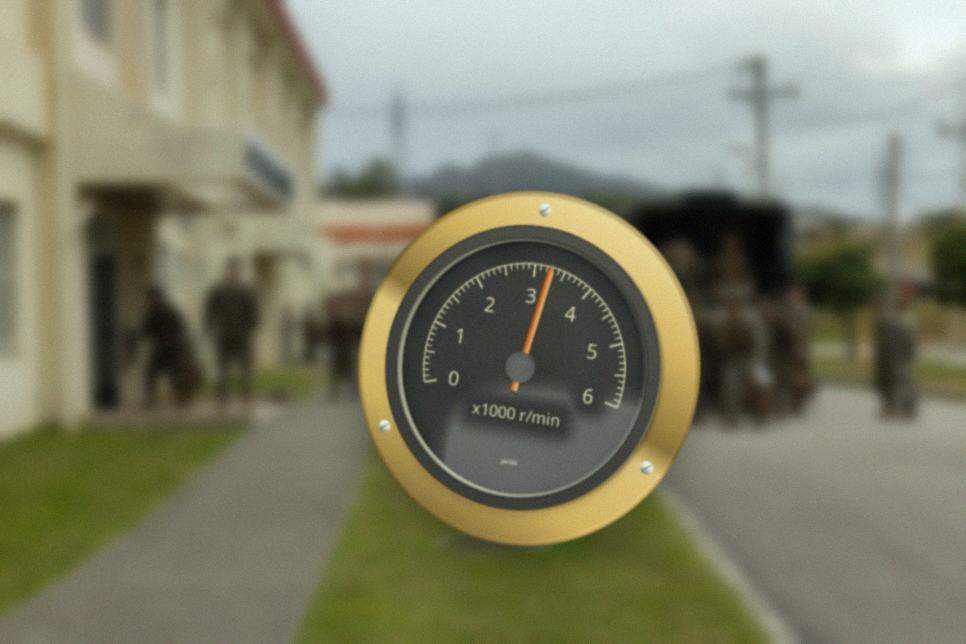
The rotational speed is 3300 rpm
